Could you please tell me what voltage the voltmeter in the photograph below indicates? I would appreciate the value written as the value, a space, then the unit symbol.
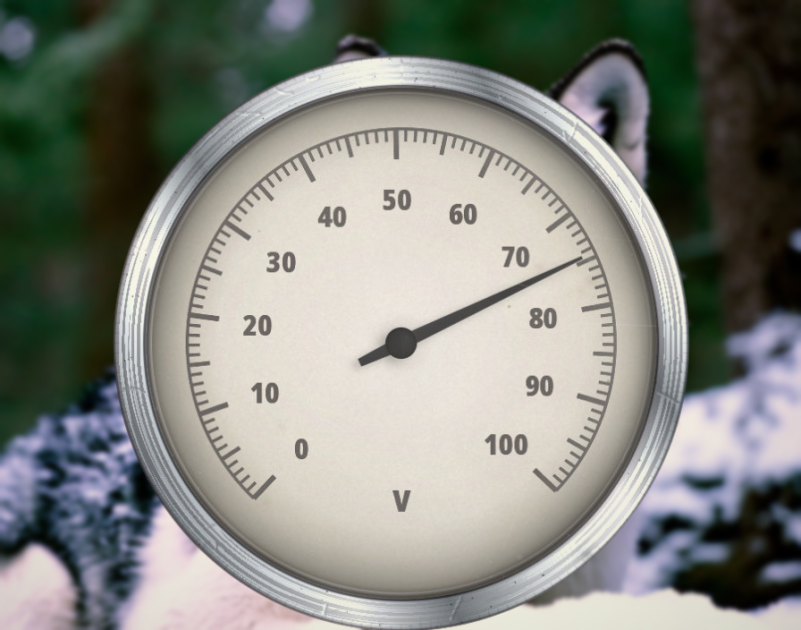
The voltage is 74.5 V
